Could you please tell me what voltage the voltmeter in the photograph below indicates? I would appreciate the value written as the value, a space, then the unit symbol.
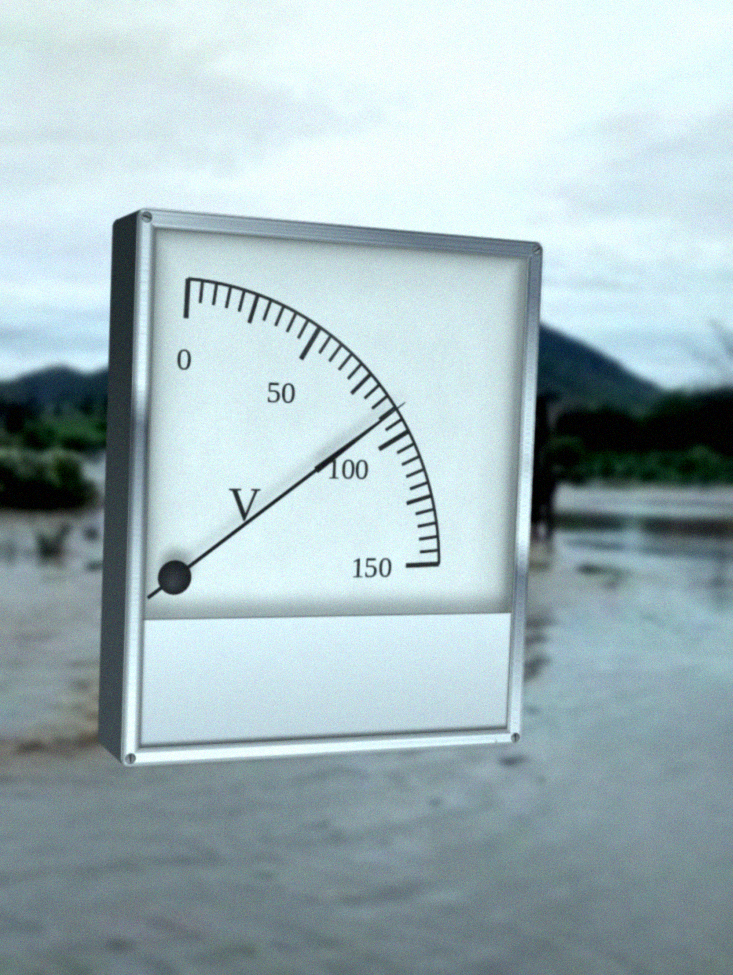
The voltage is 90 V
